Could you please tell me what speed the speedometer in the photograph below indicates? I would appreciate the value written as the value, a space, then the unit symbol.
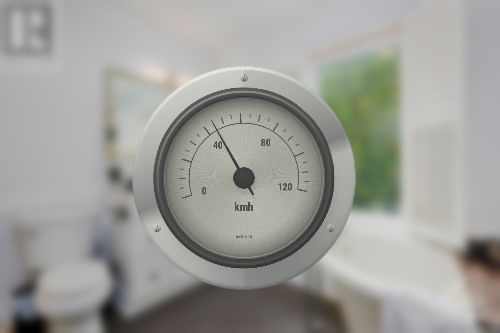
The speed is 45 km/h
